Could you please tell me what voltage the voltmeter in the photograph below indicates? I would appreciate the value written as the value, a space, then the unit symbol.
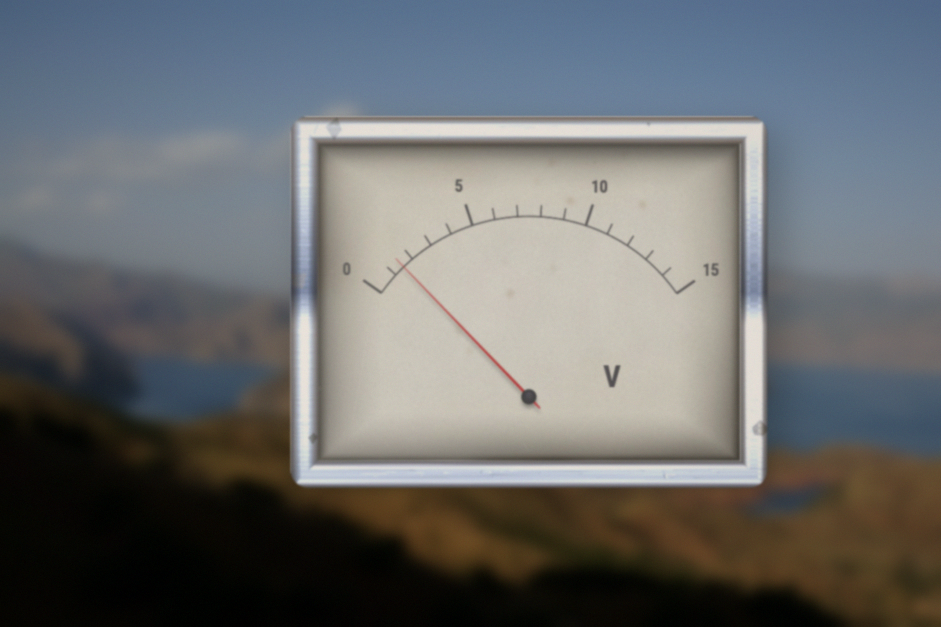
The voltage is 1.5 V
